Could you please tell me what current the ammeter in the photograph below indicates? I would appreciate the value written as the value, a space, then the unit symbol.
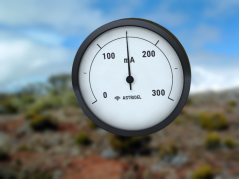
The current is 150 mA
